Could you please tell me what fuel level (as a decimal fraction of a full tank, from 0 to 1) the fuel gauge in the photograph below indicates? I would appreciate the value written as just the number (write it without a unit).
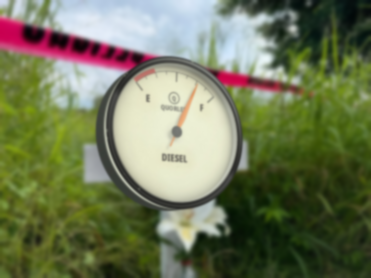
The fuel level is 0.75
